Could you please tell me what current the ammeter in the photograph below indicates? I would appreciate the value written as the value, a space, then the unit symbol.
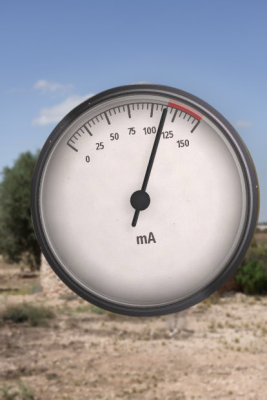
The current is 115 mA
